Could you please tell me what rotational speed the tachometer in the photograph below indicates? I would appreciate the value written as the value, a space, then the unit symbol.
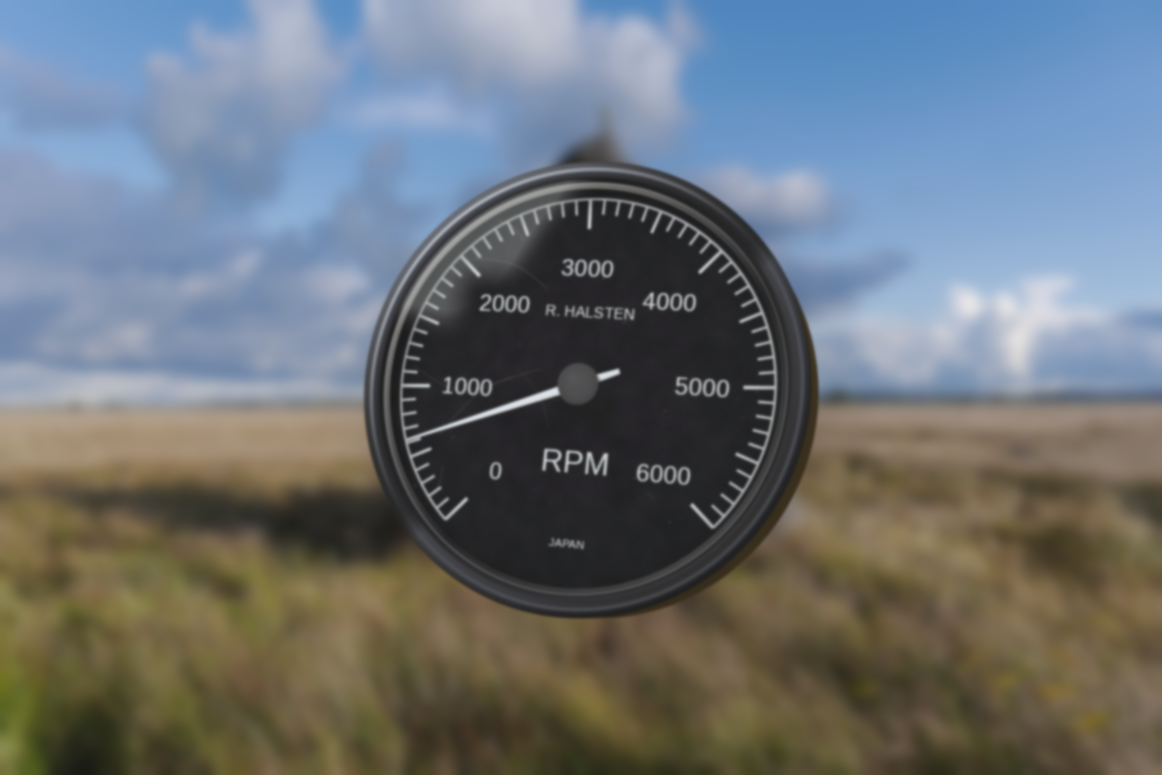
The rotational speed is 600 rpm
